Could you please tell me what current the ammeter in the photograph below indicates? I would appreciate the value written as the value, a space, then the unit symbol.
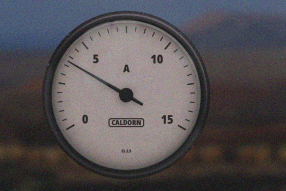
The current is 3.75 A
